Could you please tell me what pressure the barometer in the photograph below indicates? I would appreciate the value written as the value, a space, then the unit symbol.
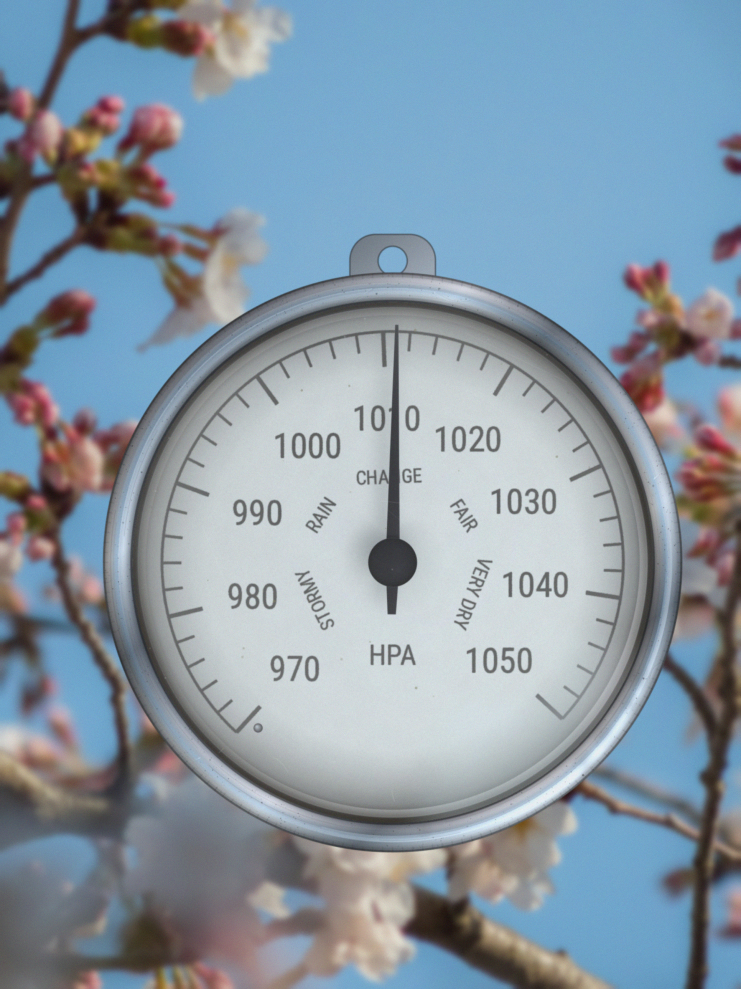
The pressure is 1011 hPa
